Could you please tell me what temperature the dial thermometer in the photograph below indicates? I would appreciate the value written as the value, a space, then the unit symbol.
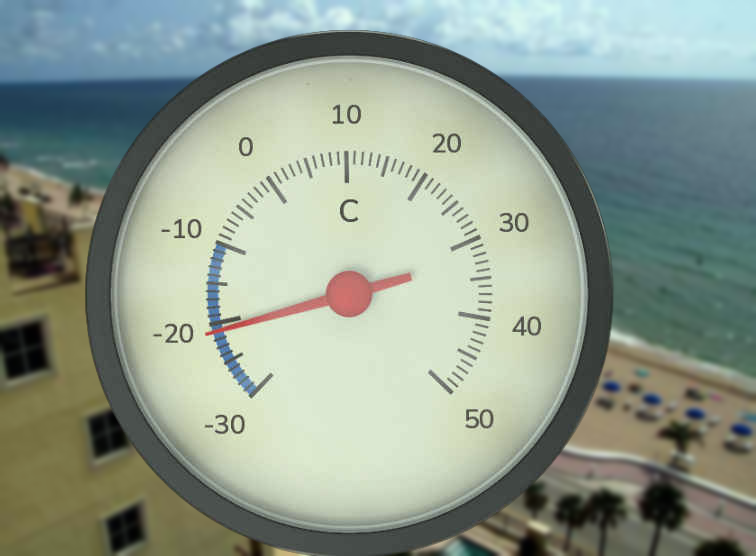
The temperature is -21 °C
